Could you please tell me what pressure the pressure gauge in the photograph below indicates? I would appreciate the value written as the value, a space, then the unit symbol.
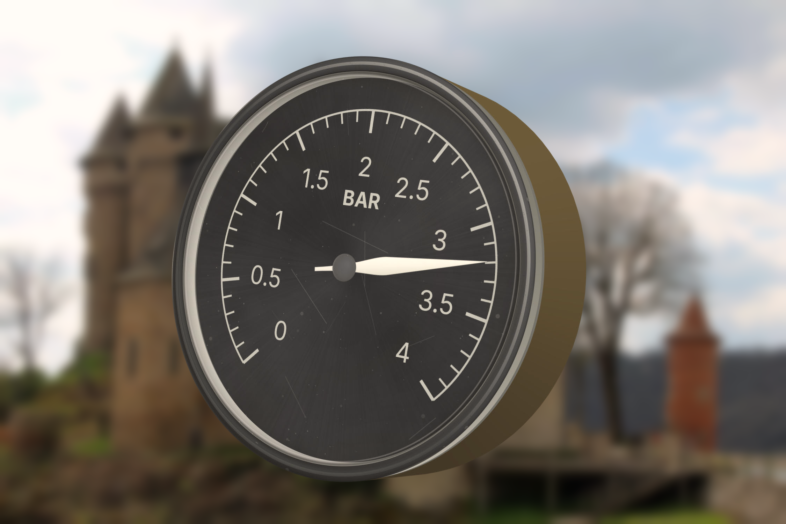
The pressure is 3.2 bar
